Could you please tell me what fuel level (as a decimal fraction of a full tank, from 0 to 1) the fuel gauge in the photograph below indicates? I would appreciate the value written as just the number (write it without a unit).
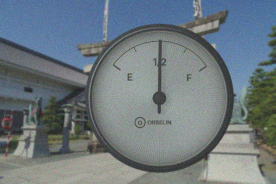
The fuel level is 0.5
